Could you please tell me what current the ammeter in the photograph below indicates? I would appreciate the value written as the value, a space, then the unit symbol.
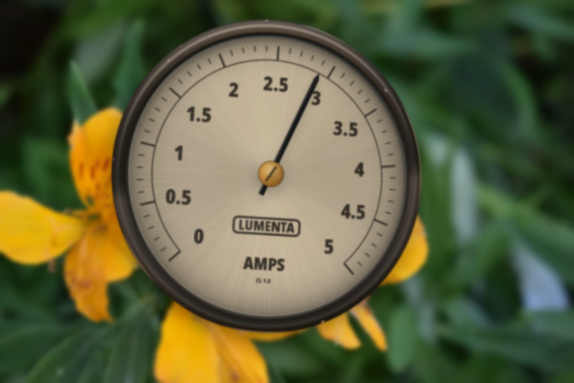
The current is 2.9 A
